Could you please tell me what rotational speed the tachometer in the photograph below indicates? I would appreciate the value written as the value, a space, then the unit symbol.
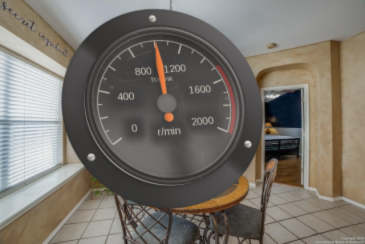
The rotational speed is 1000 rpm
